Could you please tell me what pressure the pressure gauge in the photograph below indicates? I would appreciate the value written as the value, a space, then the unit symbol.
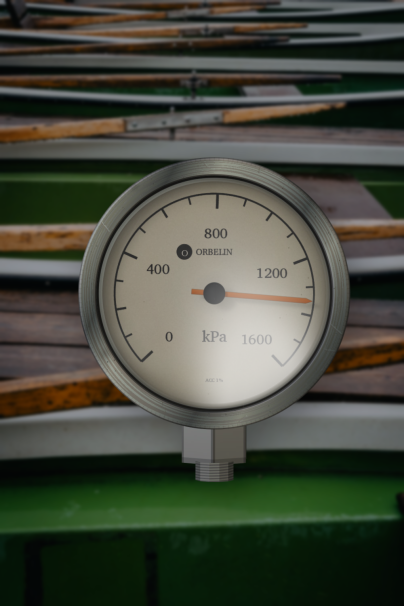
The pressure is 1350 kPa
